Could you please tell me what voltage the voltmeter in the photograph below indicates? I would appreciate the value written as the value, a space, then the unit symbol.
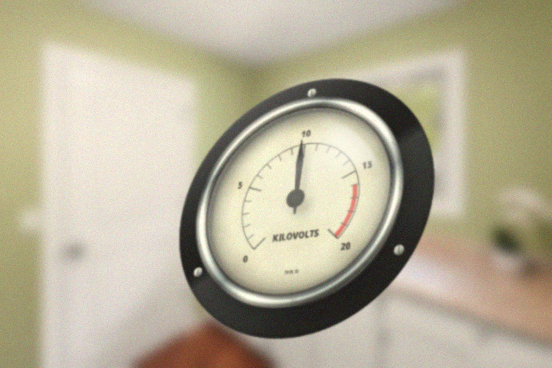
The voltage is 10 kV
